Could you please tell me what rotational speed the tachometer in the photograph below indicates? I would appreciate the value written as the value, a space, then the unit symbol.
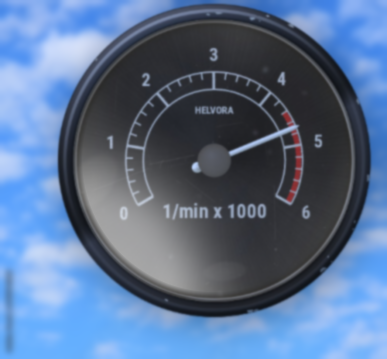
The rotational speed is 4700 rpm
